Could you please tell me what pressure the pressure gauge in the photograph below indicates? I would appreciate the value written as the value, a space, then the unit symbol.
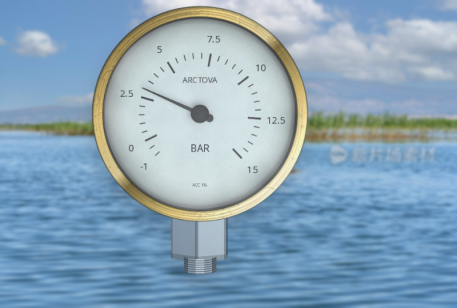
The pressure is 3 bar
